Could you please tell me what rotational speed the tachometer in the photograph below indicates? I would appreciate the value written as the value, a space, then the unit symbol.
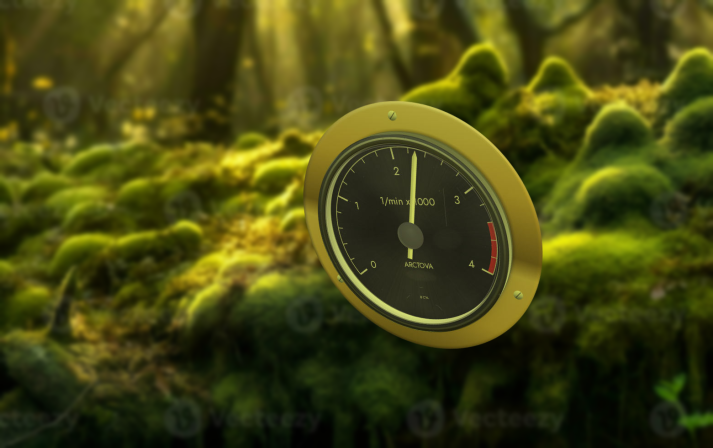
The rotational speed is 2300 rpm
